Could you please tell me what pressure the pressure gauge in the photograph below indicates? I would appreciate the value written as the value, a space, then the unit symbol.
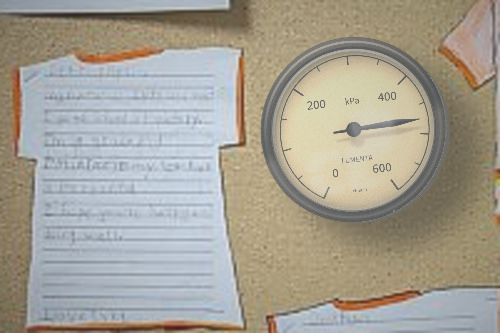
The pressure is 475 kPa
